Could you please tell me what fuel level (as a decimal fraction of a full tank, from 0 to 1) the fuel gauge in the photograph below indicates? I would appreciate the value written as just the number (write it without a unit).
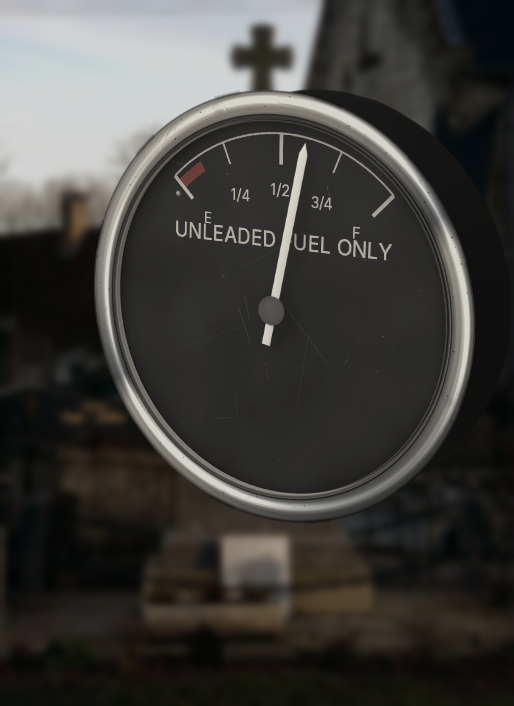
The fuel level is 0.625
